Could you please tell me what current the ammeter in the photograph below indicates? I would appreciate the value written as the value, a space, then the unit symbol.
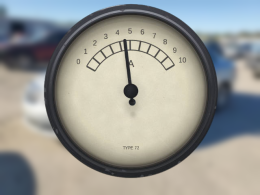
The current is 4.5 A
